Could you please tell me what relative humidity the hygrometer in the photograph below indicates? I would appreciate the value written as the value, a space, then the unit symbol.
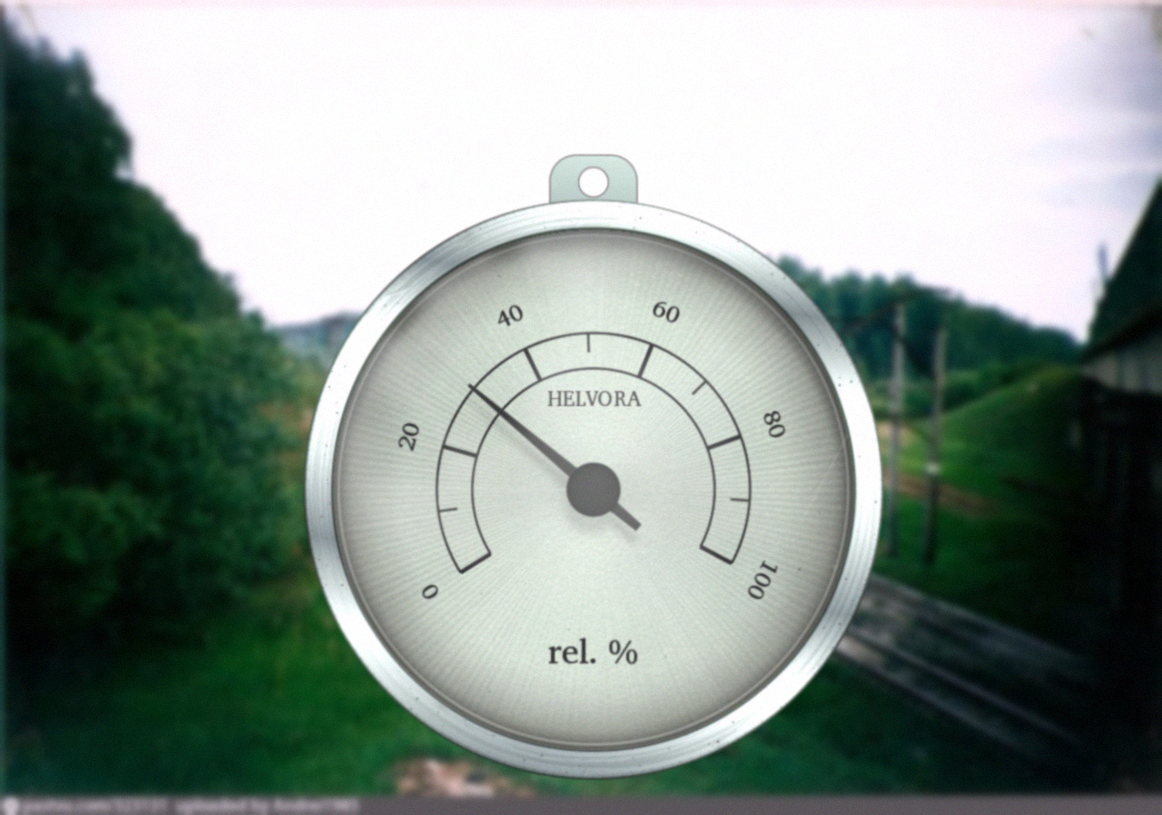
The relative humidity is 30 %
